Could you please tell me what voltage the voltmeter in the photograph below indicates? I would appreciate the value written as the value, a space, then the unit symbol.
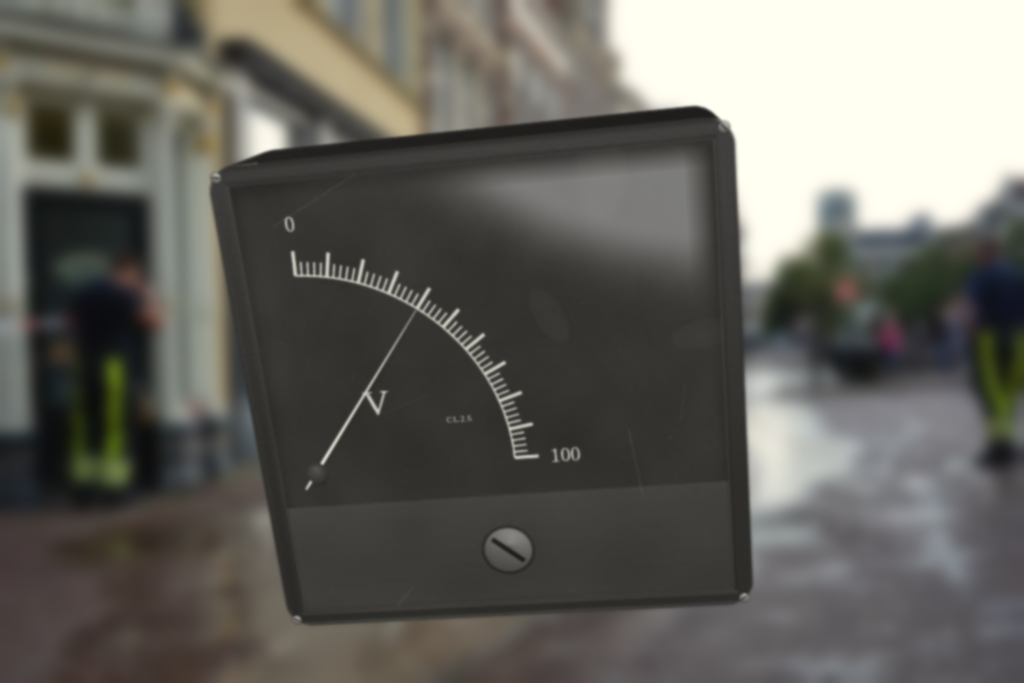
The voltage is 40 V
